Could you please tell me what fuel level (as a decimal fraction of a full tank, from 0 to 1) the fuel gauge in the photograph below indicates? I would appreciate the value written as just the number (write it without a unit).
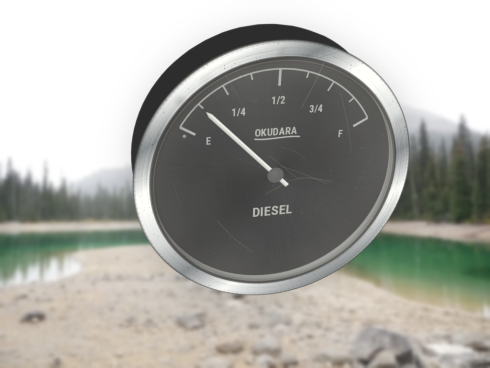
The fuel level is 0.125
